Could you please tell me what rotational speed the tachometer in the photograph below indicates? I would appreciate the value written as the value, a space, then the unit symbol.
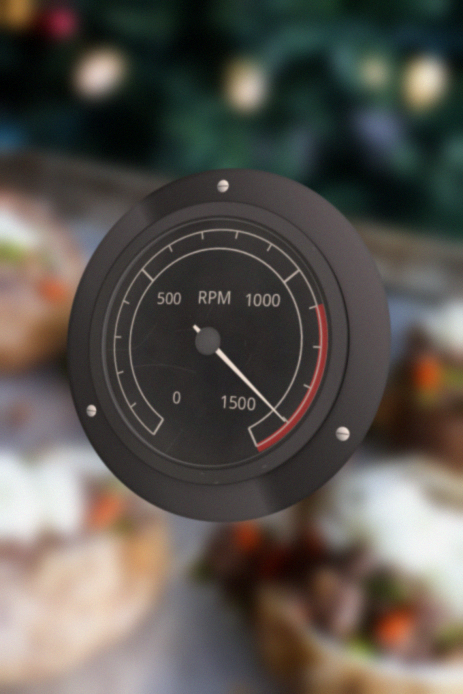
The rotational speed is 1400 rpm
